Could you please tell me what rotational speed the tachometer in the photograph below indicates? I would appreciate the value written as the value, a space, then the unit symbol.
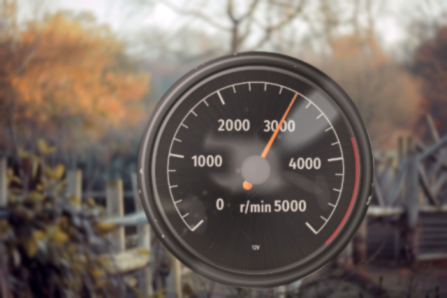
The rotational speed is 3000 rpm
